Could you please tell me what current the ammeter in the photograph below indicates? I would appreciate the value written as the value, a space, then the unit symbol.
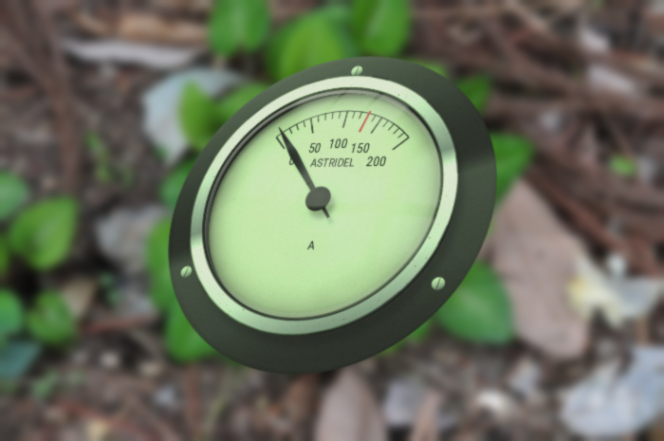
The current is 10 A
